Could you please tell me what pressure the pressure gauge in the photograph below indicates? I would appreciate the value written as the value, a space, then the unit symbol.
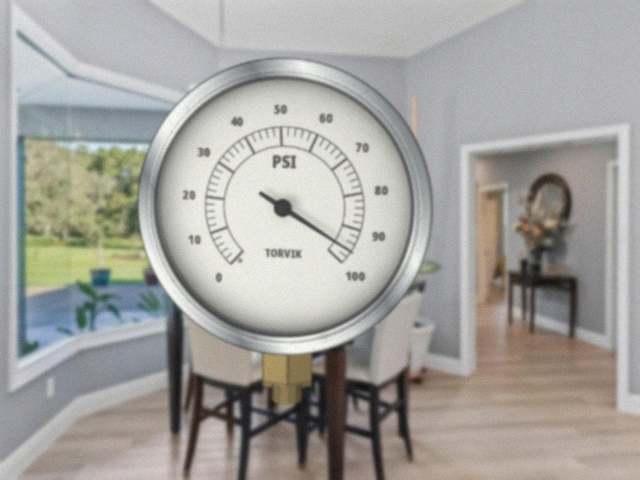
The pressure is 96 psi
